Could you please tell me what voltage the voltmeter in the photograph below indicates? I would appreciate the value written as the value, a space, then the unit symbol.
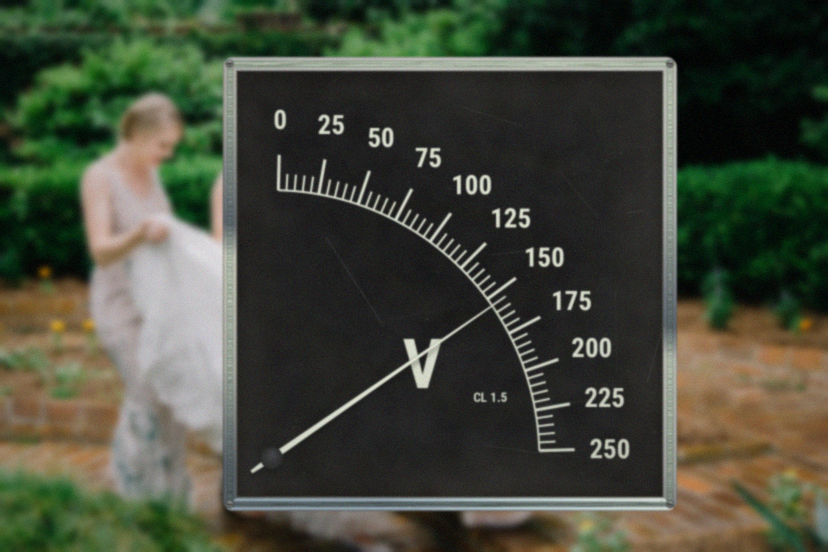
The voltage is 155 V
